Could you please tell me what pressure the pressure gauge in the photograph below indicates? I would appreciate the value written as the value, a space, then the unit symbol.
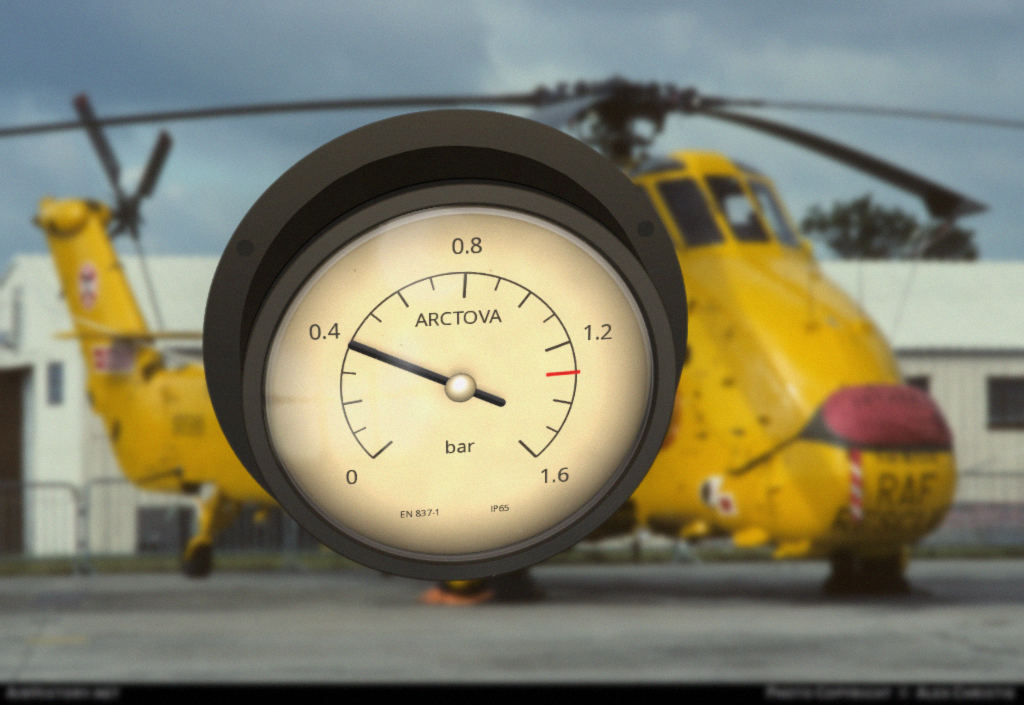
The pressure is 0.4 bar
